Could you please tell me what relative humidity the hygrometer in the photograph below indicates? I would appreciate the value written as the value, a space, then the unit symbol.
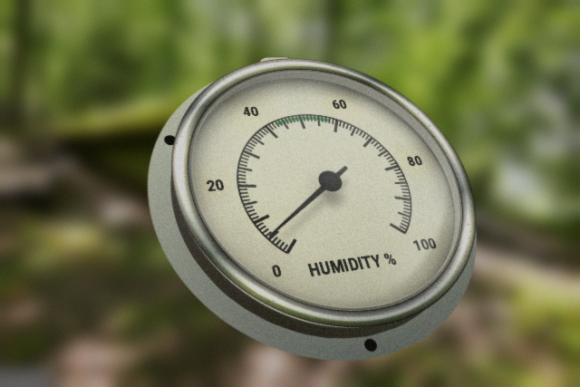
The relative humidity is 5 %
